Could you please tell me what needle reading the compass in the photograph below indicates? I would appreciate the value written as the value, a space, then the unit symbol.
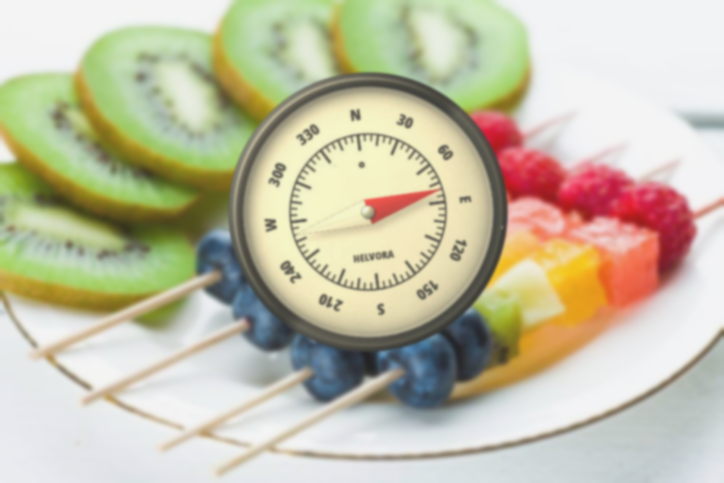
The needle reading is 80 °
